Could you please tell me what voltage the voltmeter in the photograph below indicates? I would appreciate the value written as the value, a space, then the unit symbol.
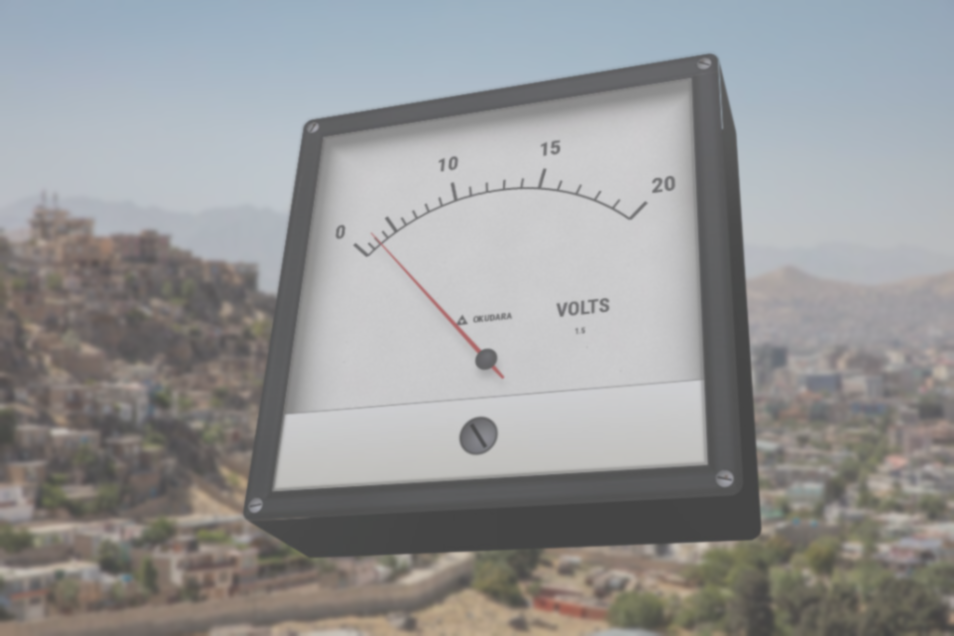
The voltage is 3 V
